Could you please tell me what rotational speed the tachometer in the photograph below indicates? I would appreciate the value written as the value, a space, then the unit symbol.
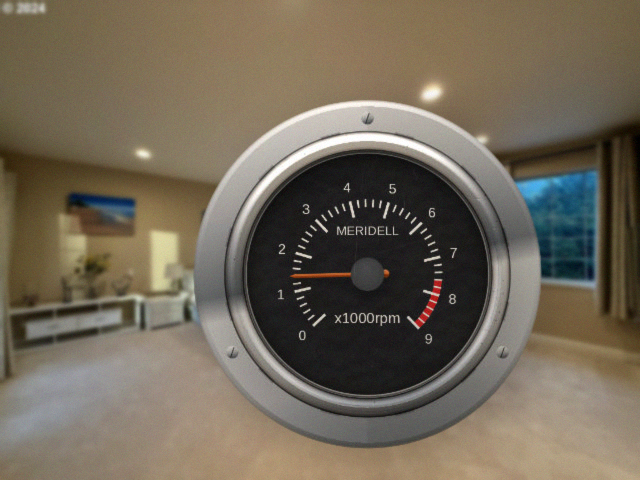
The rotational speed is 1400 rpm
